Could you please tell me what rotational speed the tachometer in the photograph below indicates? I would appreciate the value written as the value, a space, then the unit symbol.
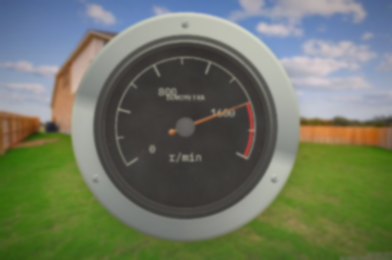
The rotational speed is 1600 rpm
